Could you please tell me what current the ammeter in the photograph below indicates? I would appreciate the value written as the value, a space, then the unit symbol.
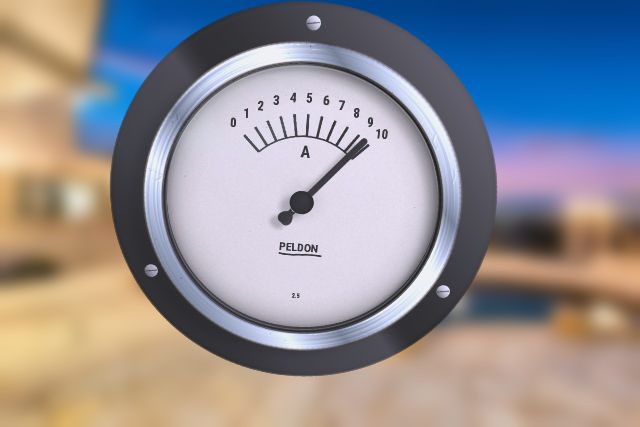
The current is 9.5 A
